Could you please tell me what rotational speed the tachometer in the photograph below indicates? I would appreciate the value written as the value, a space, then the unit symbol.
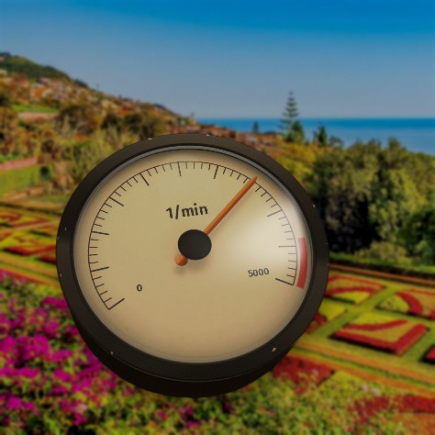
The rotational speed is 3500 rpm
